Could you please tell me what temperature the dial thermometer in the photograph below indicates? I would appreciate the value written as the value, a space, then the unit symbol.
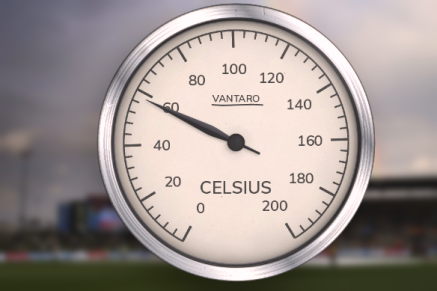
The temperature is 58 °C
